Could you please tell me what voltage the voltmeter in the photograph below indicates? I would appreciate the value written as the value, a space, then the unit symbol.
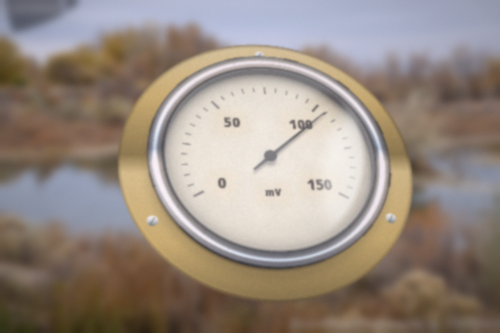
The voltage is 105 mV
